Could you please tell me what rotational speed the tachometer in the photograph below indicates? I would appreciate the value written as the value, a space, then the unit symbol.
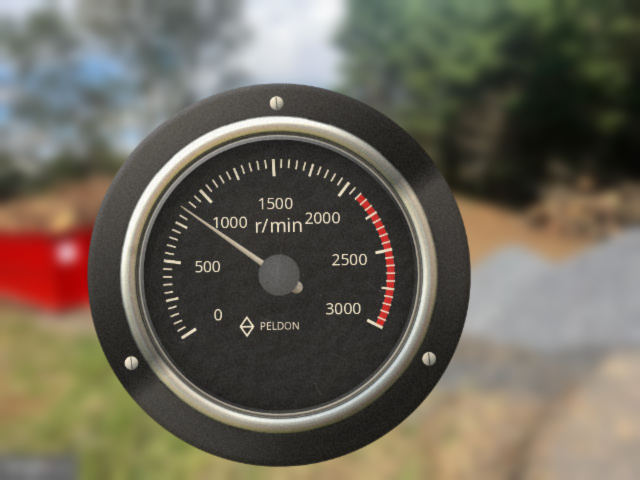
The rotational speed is 850 rpm
